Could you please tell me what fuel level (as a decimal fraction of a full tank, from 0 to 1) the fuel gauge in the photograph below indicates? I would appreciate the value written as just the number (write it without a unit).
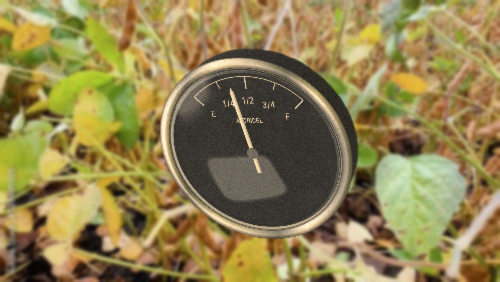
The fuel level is 0.375
